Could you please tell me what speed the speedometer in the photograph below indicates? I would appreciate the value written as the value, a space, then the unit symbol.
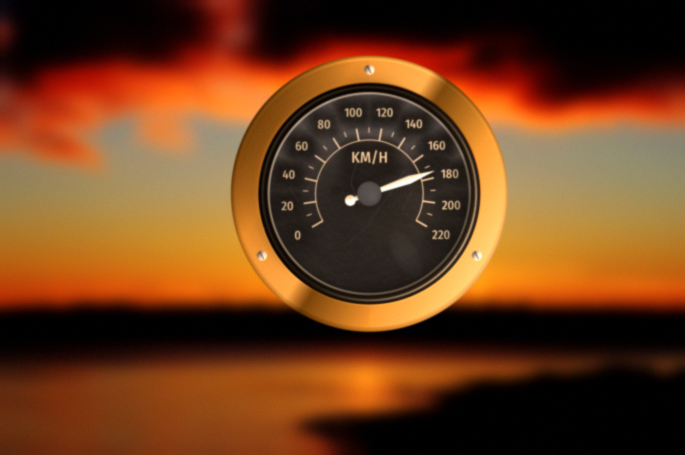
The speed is 175 km/h
